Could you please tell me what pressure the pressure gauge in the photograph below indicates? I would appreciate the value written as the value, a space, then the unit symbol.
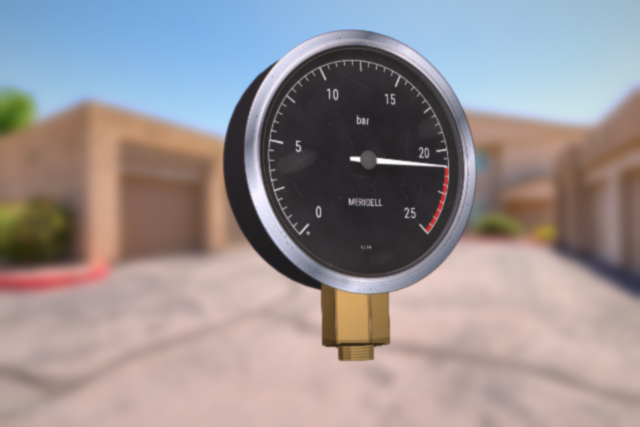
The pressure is 21 bar
